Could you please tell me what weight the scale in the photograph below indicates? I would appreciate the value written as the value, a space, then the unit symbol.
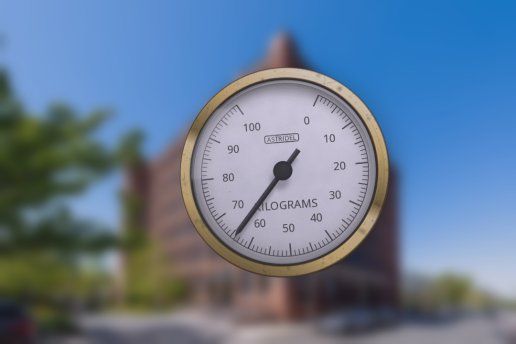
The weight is 64 kg
